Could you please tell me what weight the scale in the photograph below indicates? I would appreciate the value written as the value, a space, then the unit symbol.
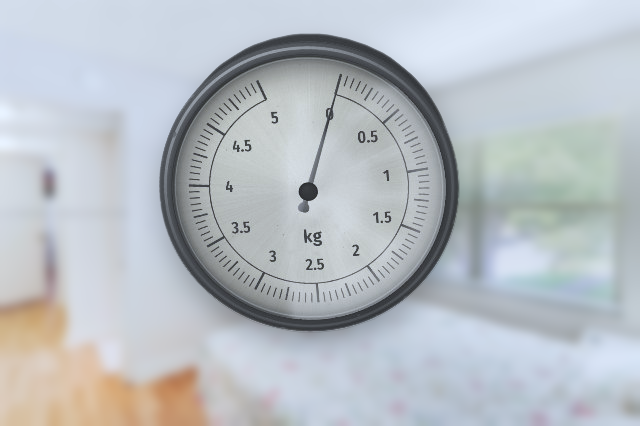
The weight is 0 kg
